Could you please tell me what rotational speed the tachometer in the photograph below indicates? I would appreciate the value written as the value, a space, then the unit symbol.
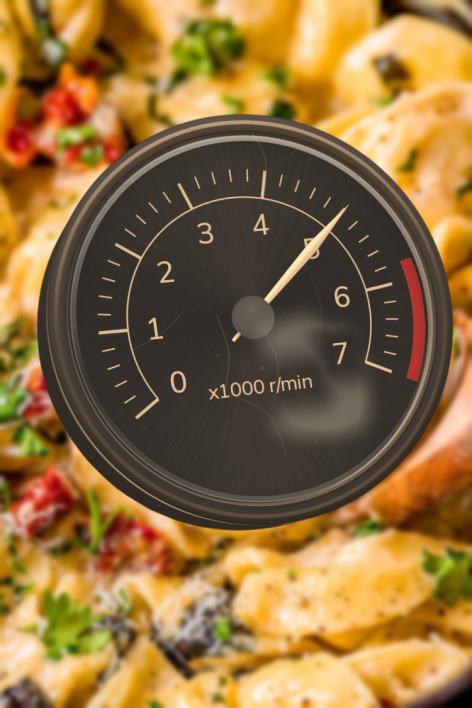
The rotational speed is 5000 rpm
